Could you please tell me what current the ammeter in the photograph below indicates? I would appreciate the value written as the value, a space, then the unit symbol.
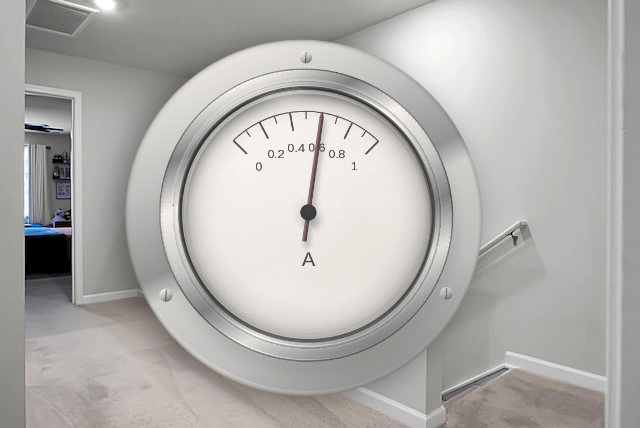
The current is 0.6 A
